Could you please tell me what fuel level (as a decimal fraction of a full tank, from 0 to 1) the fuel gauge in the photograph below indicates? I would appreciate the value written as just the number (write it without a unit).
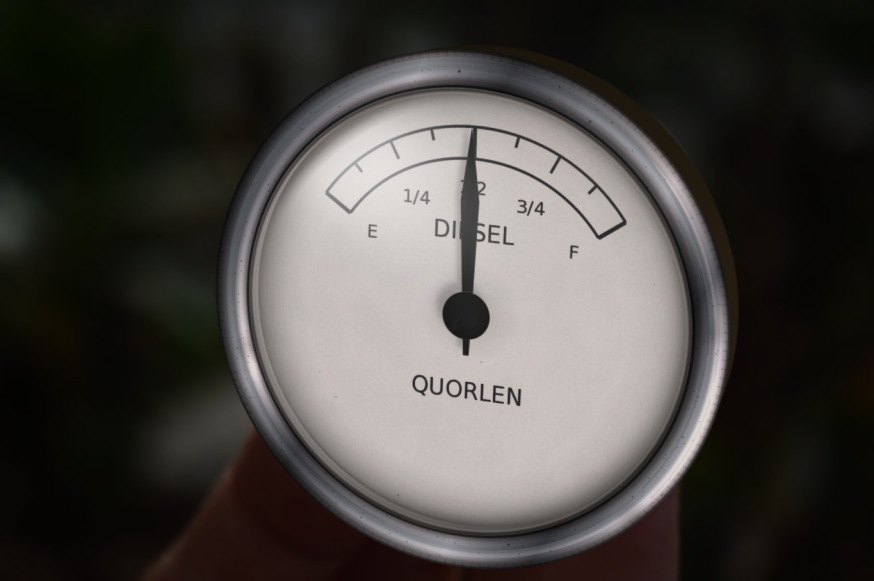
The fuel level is 0.5
